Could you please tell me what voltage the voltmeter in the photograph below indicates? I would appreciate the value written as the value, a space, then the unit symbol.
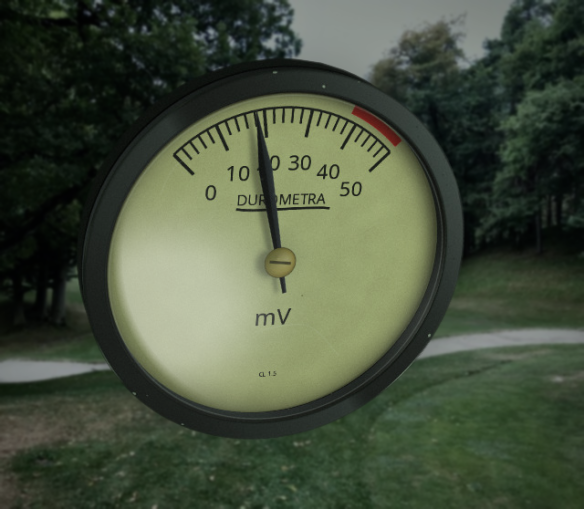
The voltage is 18 mV
